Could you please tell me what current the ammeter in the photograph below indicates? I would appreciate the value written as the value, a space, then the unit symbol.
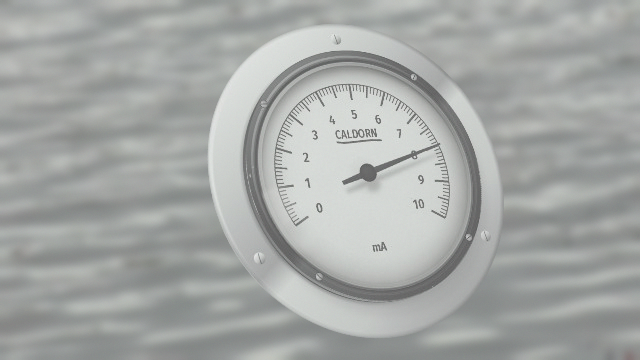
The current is 8 mA
